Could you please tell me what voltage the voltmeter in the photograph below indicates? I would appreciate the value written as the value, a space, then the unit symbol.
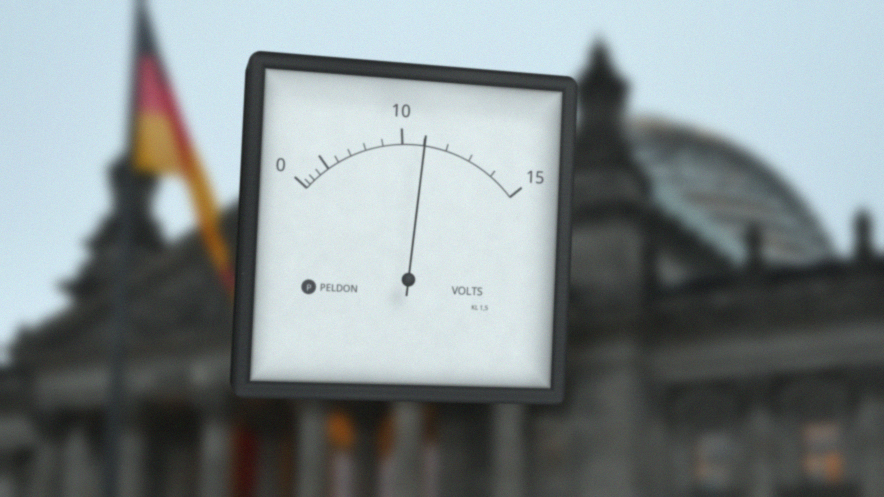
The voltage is 11 V
